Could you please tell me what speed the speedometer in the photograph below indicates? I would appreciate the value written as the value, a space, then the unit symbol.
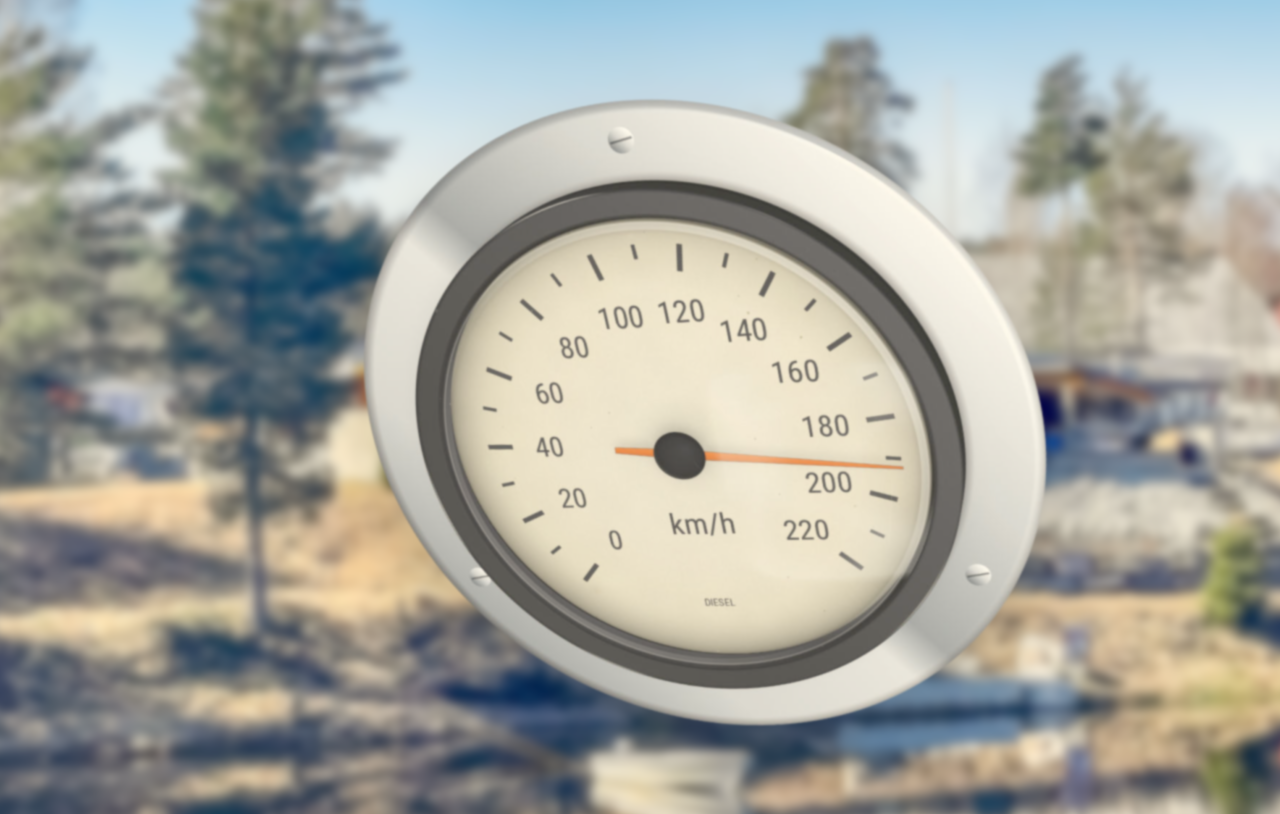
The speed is 190 km/h
